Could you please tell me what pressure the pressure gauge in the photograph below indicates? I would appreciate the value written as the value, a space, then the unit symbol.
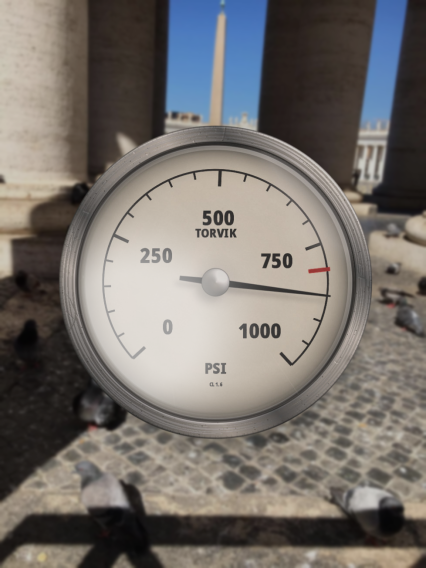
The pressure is 850 psi
